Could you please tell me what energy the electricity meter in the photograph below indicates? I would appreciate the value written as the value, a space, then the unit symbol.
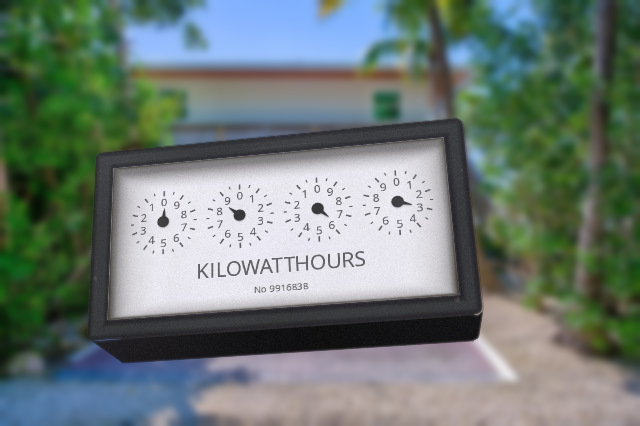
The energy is 9863 kWh
